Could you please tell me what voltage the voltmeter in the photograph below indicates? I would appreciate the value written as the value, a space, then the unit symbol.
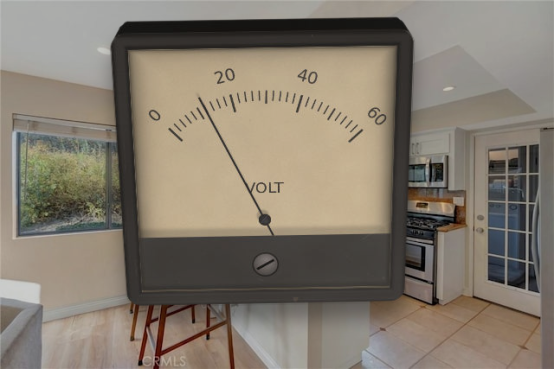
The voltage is 12 V
